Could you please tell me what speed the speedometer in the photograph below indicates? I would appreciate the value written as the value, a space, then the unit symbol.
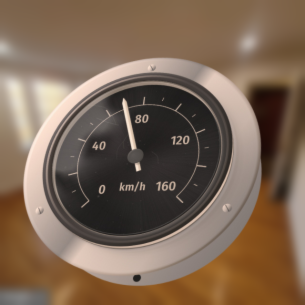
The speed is 70 km/h
